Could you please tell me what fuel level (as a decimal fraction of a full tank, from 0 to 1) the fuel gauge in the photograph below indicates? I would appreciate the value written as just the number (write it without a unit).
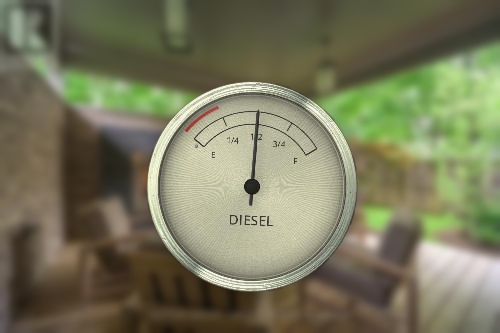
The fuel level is 0.5
